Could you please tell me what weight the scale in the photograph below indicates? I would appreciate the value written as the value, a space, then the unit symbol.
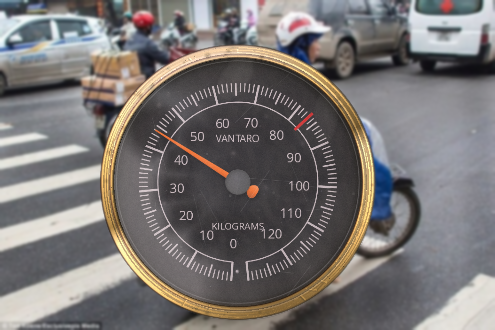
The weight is 44 kg
